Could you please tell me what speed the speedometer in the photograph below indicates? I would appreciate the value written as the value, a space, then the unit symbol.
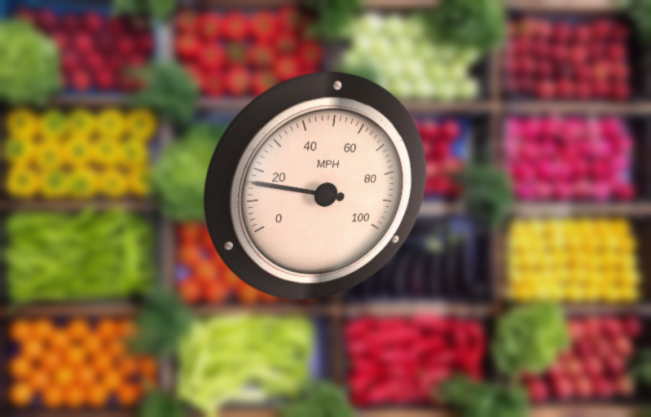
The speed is 16 mph
